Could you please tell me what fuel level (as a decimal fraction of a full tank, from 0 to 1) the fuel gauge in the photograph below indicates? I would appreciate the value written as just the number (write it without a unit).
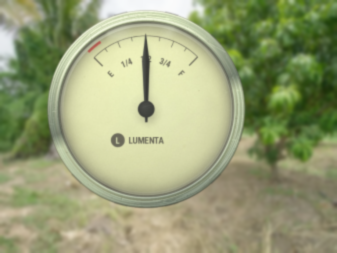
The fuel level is 0.5
